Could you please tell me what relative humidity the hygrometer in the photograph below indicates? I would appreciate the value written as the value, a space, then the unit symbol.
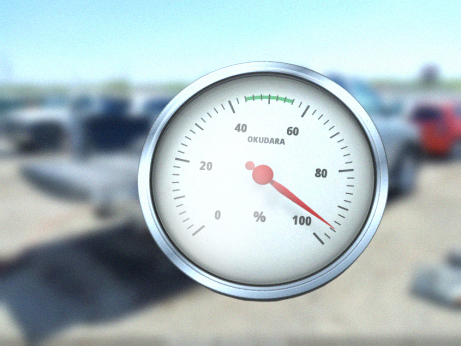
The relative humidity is 96 %
